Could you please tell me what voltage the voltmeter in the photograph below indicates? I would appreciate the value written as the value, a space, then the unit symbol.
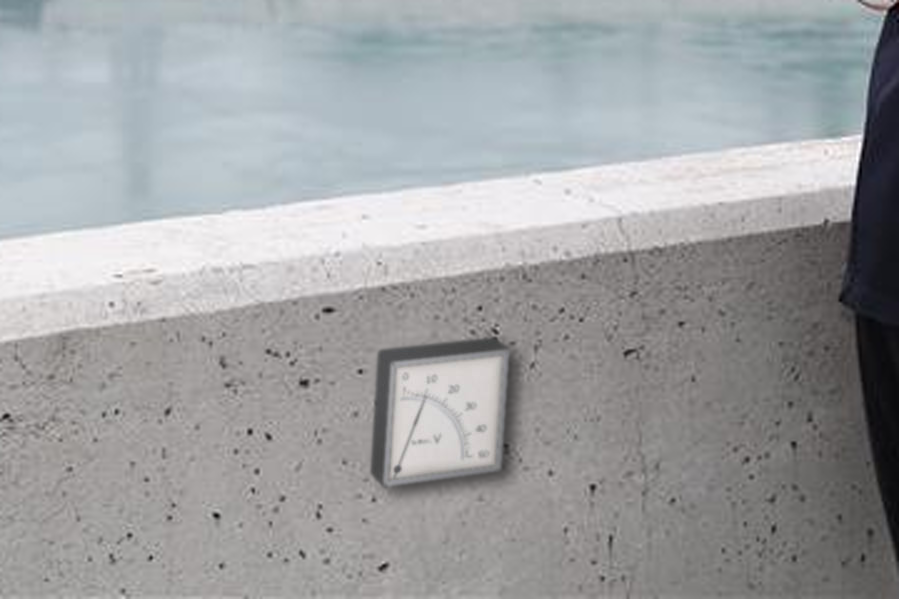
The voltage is 10 V
